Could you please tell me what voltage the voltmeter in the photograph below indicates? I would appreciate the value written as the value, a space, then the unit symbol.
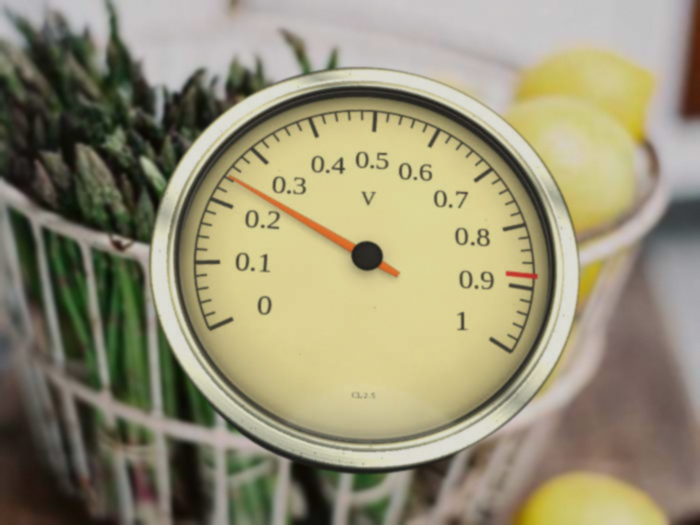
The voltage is 0.24 V
